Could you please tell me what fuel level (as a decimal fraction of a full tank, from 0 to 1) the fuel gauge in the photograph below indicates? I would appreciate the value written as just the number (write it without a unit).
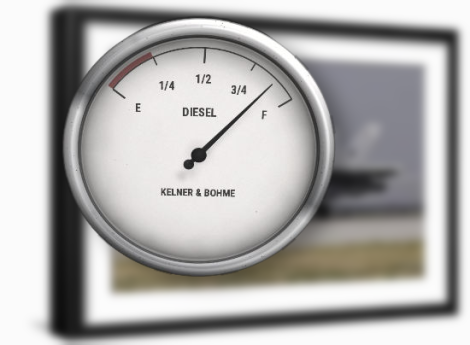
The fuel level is 0.875
